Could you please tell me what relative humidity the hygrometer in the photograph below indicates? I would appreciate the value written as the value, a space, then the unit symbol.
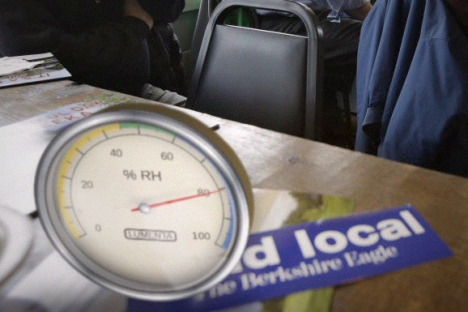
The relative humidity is 80 %
